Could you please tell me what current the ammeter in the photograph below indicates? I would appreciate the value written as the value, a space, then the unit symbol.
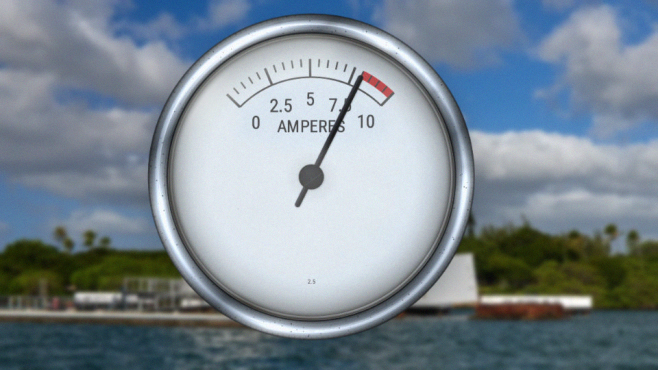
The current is 8 A
